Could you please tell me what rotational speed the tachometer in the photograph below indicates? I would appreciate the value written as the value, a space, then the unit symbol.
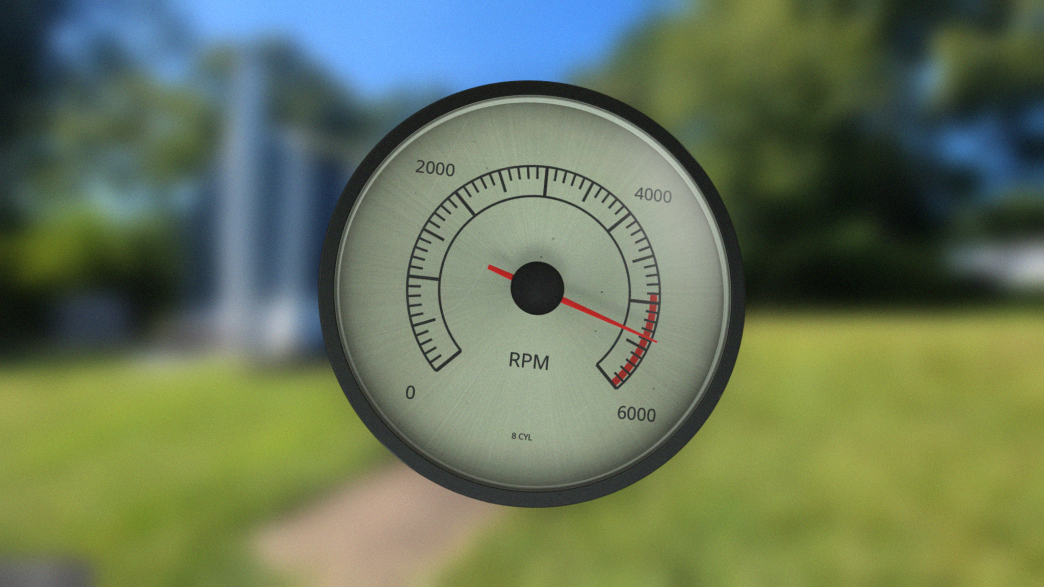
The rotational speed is 5400 rpm
